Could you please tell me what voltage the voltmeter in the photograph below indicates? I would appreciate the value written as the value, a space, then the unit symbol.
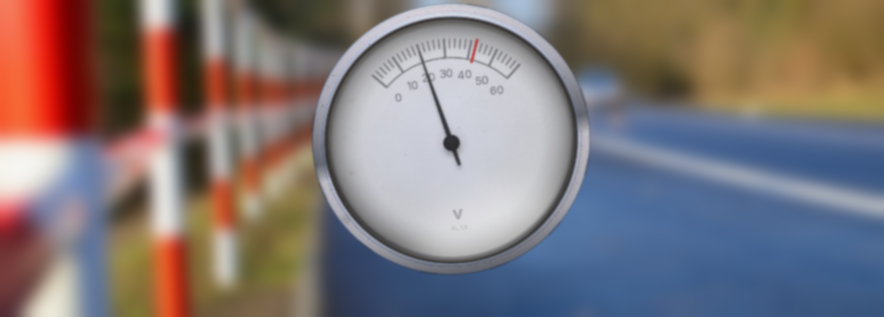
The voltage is 20 V
